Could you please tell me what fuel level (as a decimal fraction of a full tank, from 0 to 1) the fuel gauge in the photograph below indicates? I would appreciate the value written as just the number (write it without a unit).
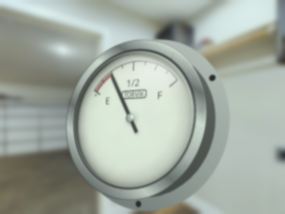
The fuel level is 0.25
